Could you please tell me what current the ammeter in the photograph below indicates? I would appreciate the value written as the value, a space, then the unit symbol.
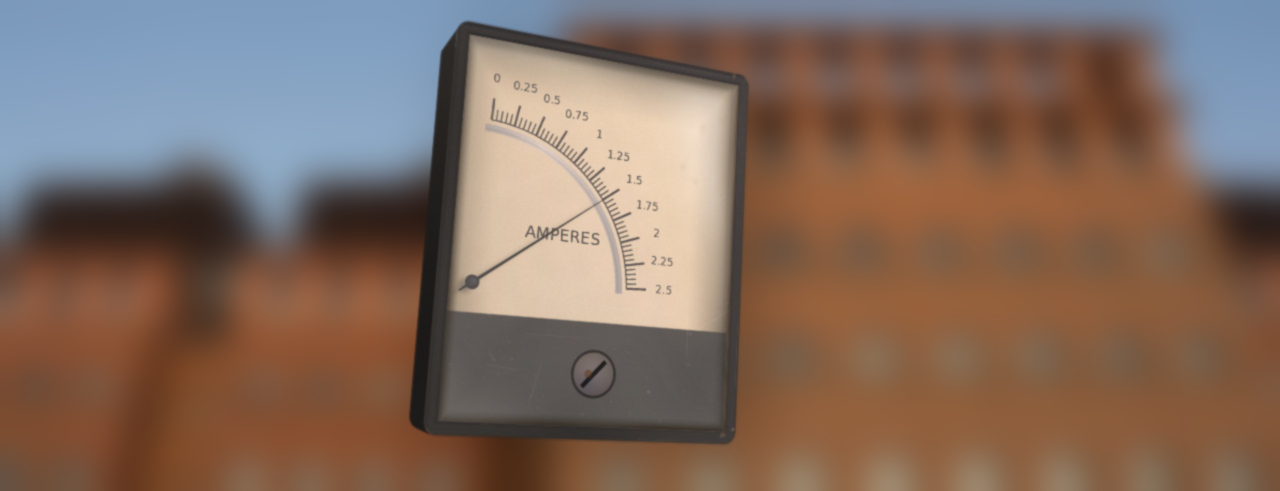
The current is 1.5 A
